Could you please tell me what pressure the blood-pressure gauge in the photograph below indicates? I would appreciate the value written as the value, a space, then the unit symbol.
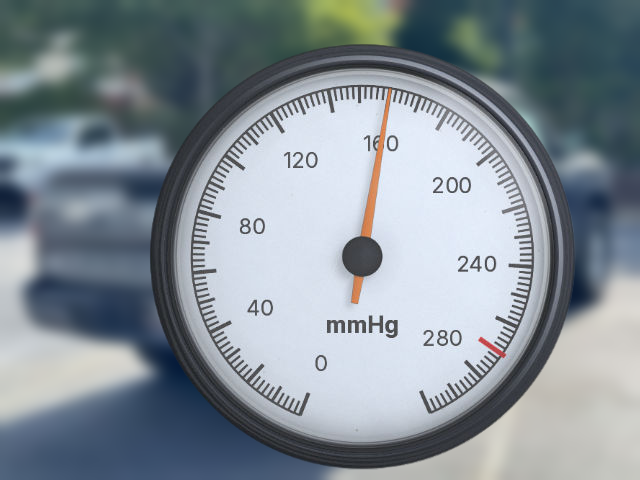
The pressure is 160 mmHg
